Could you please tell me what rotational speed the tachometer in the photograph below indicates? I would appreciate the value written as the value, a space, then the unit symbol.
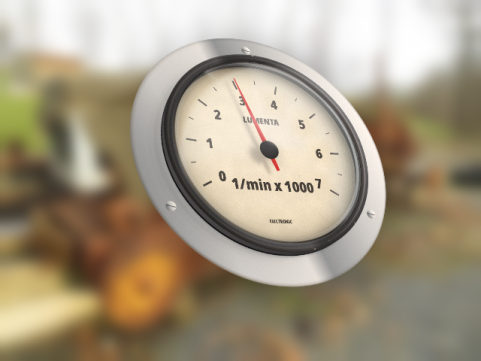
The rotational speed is 3000 rpm
